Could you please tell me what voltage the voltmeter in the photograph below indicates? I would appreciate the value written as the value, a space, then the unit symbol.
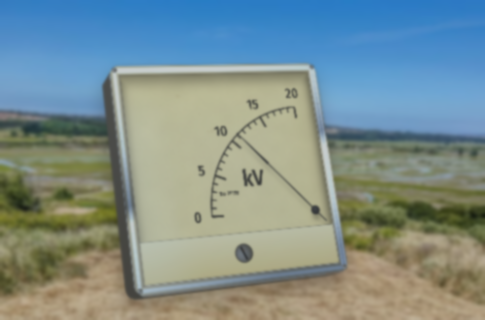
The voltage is 11 kV
